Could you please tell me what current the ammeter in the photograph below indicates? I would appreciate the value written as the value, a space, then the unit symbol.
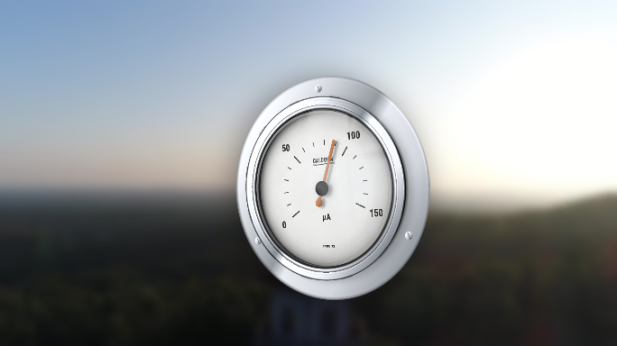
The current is 90 µA
